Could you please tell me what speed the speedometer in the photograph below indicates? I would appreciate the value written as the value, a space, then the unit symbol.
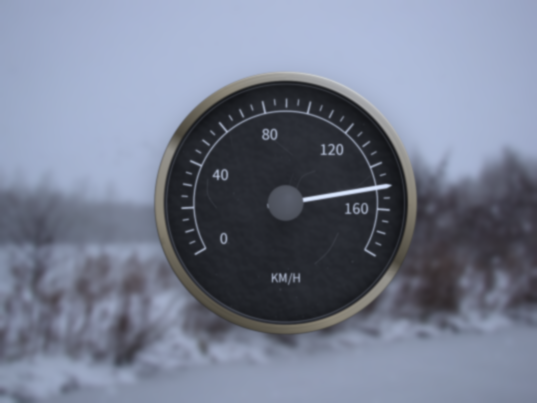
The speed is 150 km/h
